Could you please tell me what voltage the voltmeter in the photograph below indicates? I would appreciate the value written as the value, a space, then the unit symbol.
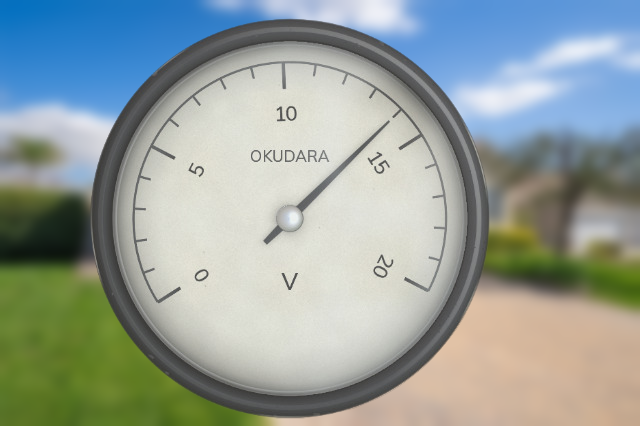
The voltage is 14 V
